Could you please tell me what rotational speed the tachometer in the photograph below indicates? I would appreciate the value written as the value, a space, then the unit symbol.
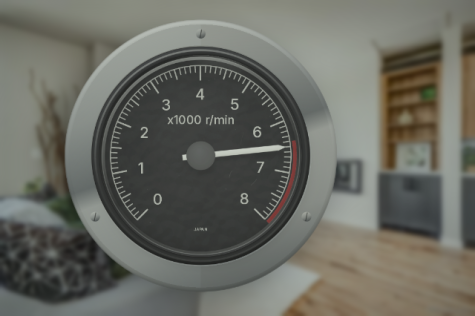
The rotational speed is 6500 rpm
